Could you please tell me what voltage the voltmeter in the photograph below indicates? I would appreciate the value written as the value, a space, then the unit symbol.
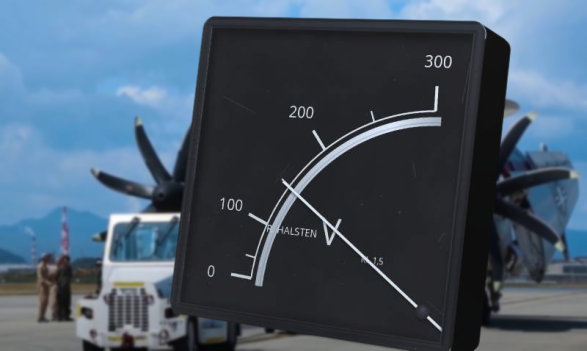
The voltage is 150 V
